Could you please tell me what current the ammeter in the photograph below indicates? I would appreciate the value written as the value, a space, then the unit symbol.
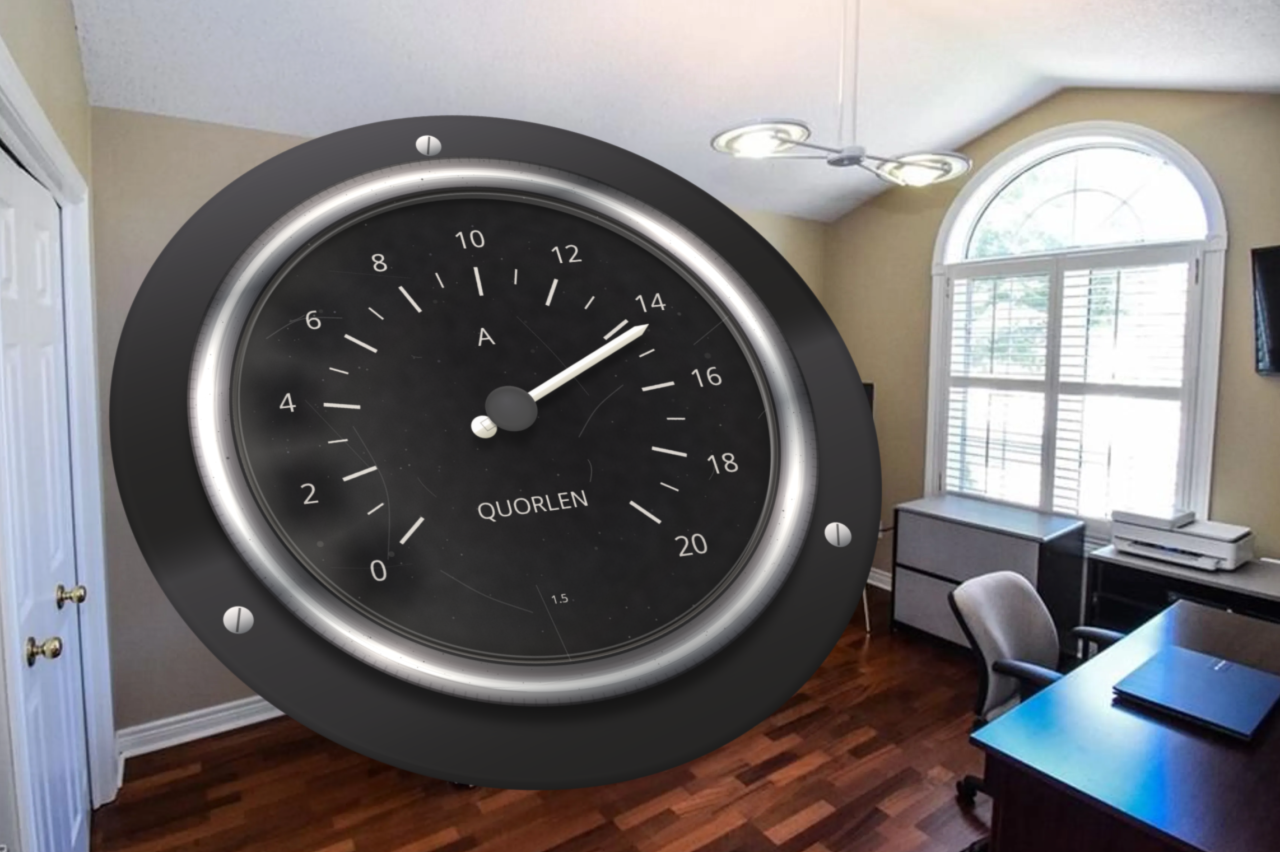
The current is 14.5 A
